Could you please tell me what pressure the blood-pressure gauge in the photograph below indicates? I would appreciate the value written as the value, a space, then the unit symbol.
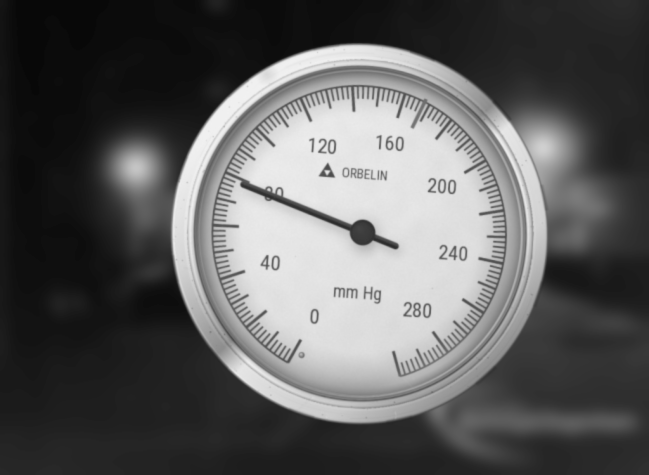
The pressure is 78 mmHg
